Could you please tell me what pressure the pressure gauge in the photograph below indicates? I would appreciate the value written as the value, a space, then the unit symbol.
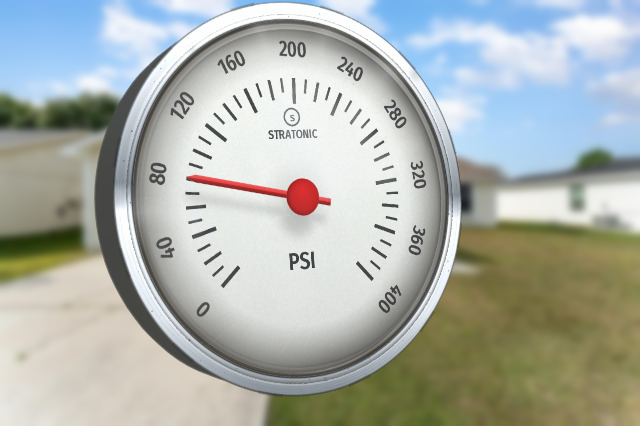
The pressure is 80 psi
